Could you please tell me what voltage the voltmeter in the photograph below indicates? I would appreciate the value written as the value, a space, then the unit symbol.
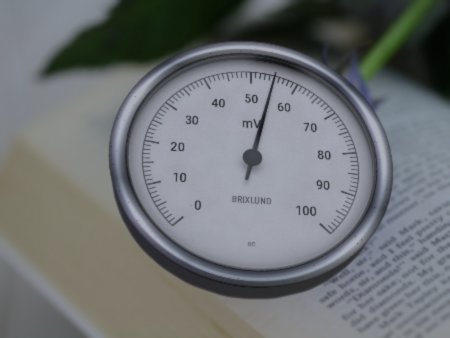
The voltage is 55 mV
